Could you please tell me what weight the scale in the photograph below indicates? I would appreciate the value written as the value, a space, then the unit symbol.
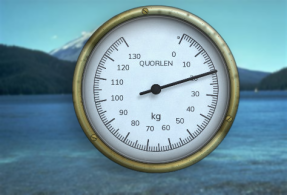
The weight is 20 kg
